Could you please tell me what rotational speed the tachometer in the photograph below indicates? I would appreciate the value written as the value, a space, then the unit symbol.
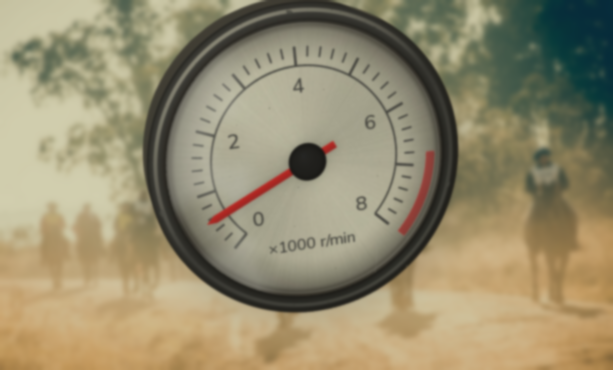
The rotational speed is 600 rpm
